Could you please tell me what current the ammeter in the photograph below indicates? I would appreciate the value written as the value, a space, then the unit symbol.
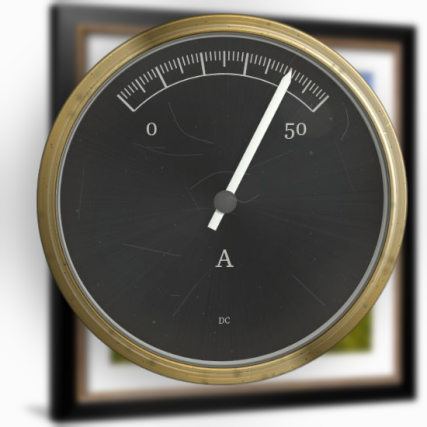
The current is 40 A
